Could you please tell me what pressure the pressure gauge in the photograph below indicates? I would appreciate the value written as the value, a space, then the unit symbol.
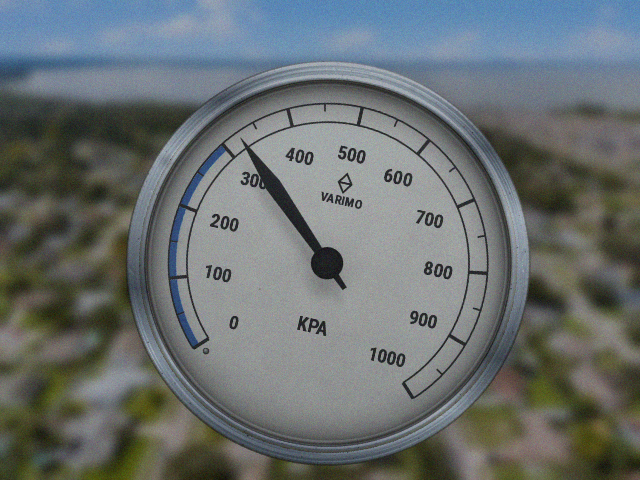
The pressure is 325 kPa
